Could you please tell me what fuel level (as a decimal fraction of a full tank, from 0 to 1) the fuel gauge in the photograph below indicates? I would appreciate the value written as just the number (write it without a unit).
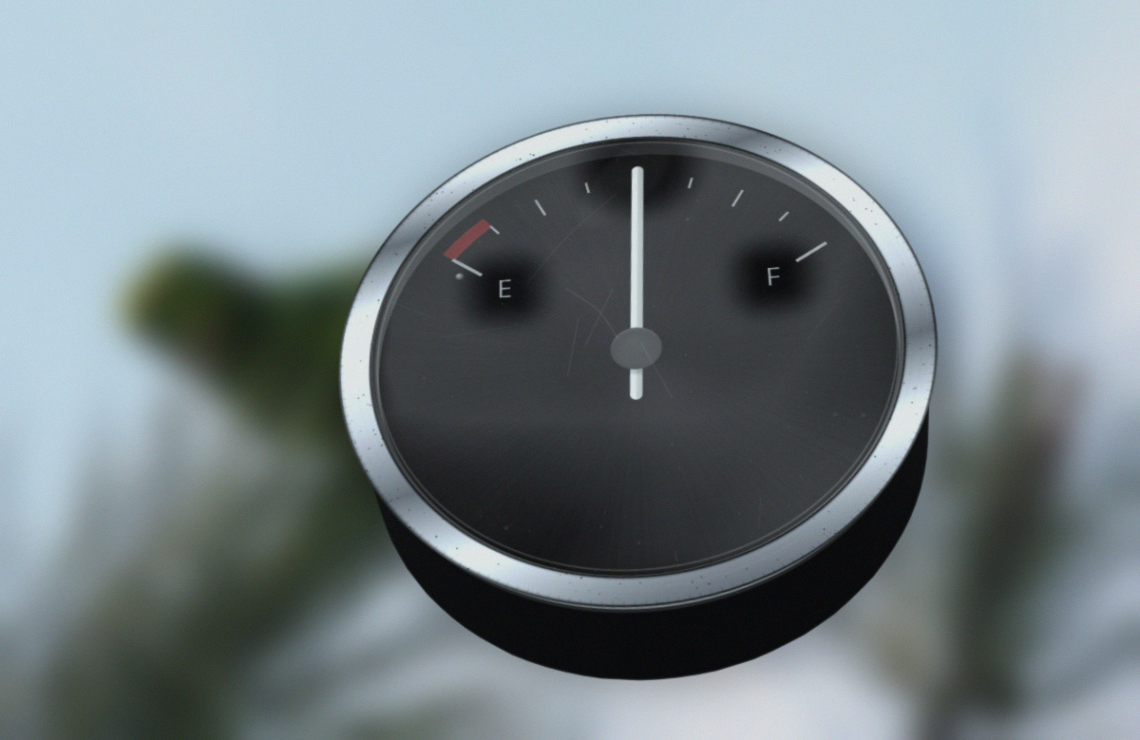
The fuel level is 0.5
